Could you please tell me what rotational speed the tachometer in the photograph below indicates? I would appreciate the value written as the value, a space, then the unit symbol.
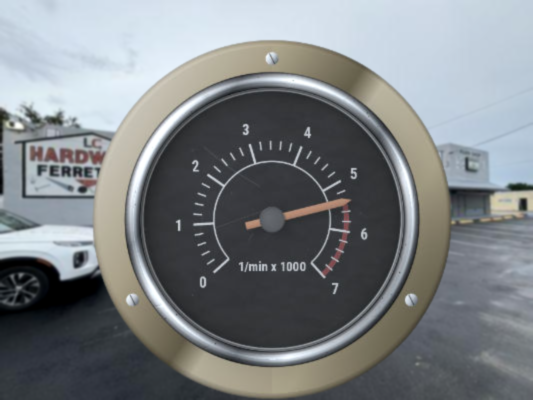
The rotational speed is 5400 rpm
